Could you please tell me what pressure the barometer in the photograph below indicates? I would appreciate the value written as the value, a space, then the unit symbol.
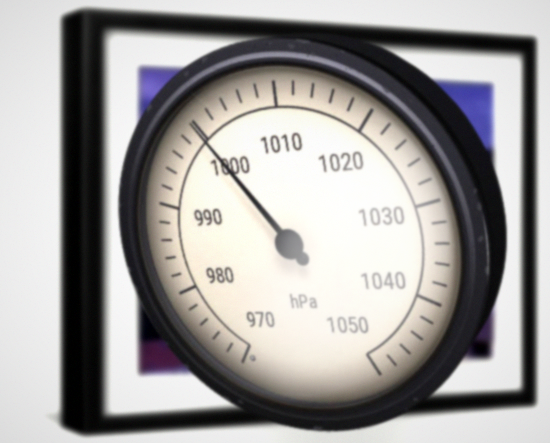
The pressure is 1000 hPa
